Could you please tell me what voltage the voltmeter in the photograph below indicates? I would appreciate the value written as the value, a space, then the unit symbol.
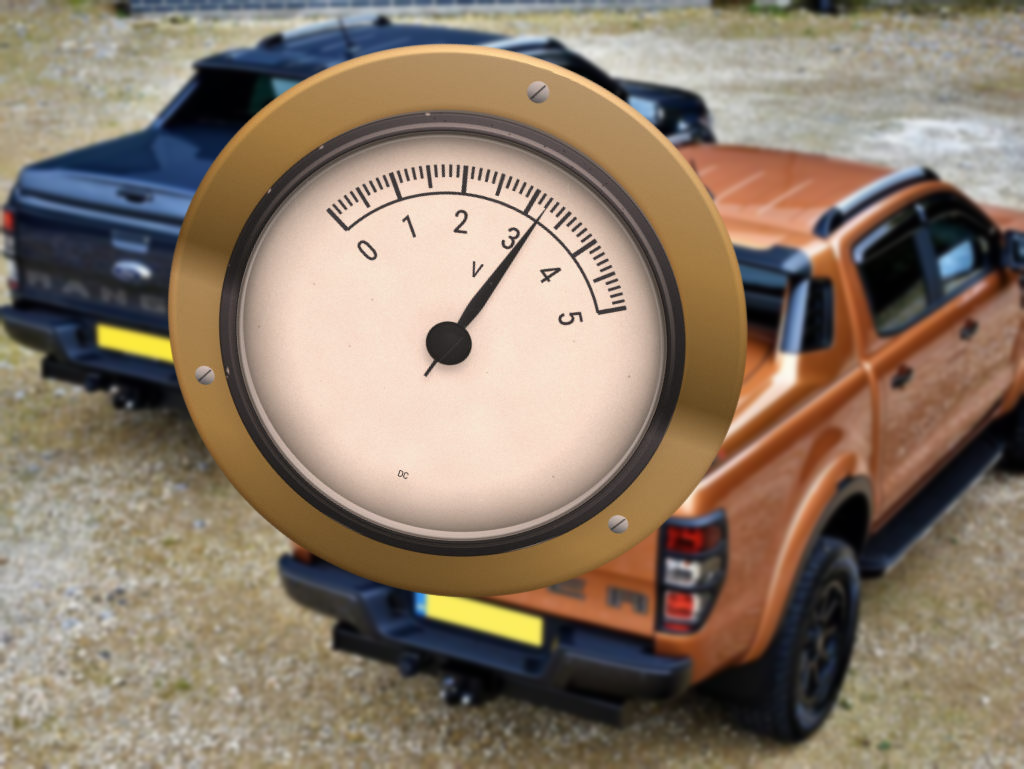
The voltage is 3.2 V
